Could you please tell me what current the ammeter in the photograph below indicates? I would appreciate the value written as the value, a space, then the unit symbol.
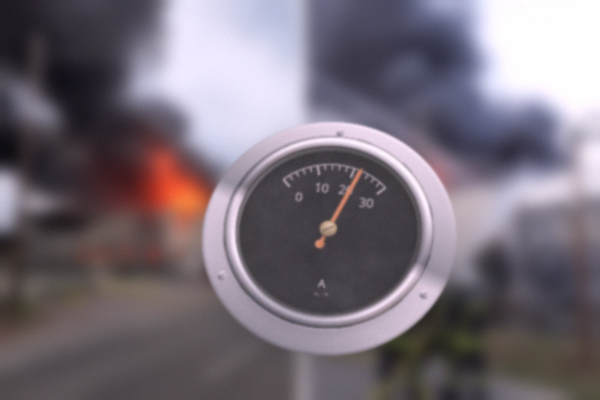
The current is 22 A
